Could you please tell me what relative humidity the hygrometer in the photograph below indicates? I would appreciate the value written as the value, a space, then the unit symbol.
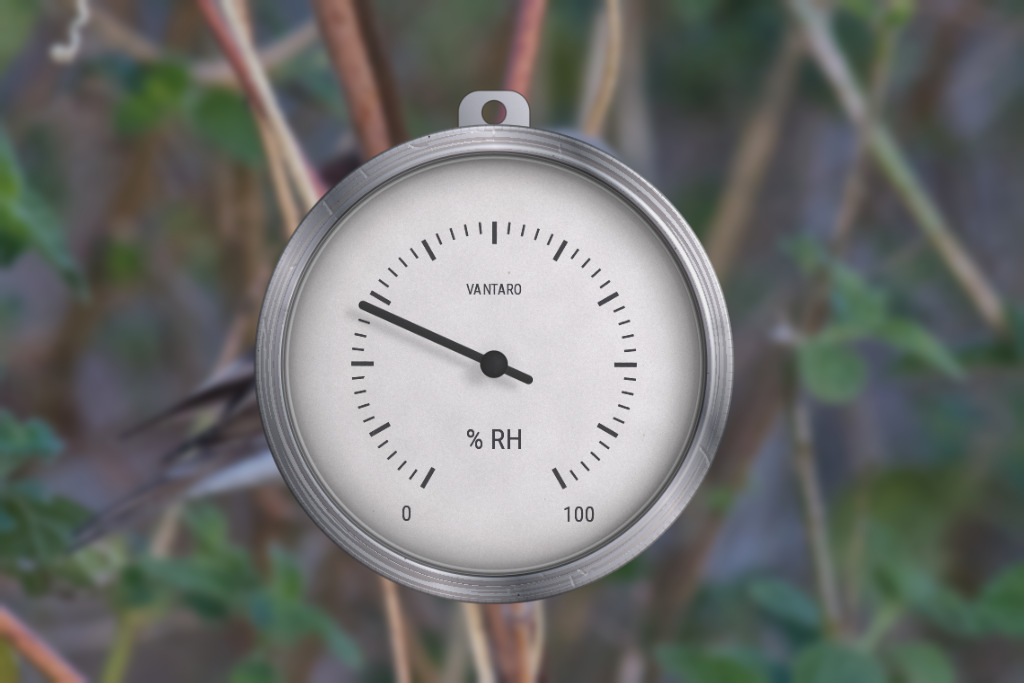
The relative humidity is 28 %
